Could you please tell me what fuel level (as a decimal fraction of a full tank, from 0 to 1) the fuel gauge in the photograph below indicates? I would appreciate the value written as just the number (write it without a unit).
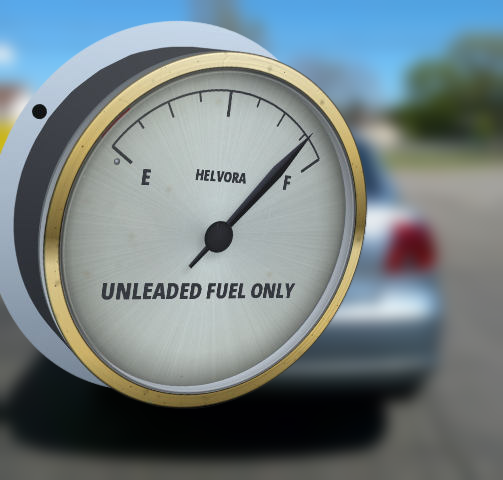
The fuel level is 0.875
